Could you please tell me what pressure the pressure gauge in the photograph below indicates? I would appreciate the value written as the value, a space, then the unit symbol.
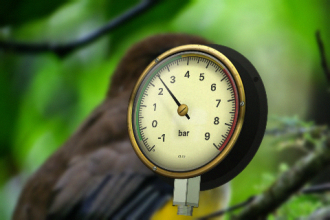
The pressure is 2.5 bar
